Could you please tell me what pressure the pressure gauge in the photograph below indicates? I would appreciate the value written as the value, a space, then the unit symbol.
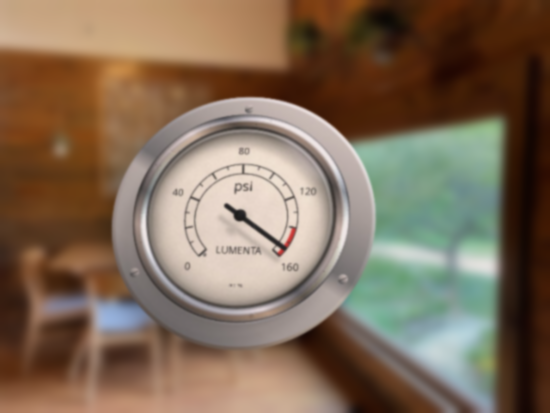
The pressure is 155 psi
